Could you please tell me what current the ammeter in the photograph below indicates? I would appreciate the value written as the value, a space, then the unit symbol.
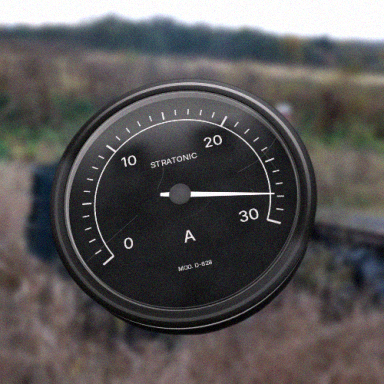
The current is 28 A
